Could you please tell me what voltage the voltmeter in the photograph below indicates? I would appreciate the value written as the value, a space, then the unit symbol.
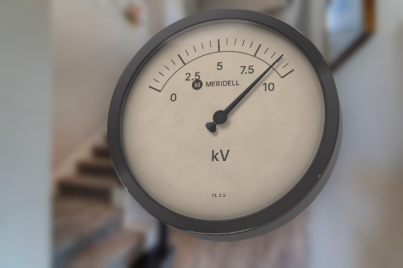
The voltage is 9 kV
